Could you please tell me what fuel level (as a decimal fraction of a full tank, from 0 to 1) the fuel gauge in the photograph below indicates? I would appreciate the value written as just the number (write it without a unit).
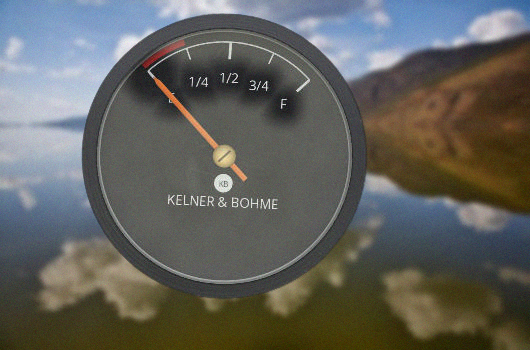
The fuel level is 0
